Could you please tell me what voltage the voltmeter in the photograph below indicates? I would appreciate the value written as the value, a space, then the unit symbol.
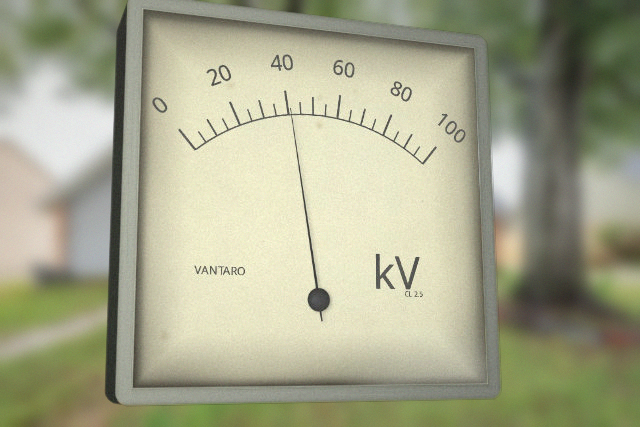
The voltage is 40 kV
